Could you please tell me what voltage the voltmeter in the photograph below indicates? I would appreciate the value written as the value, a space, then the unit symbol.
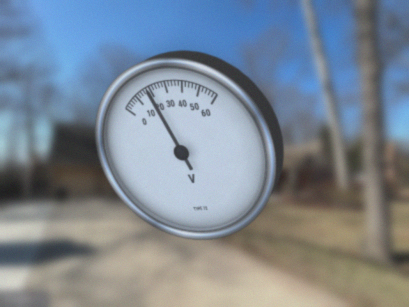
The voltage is 20 V
